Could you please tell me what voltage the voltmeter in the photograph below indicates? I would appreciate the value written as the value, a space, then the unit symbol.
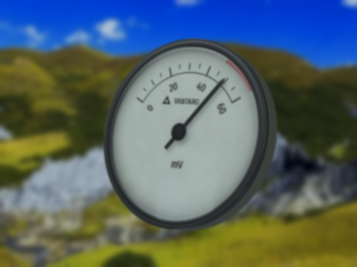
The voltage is 50 mV
